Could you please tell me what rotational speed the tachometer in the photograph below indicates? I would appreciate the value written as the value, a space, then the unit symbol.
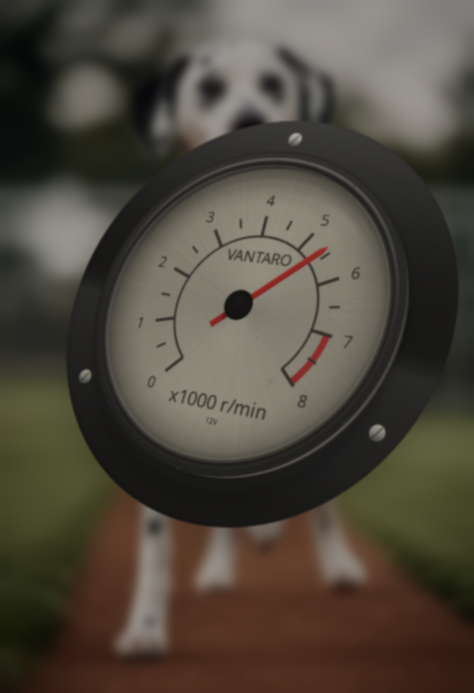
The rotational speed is 5500 rpm
